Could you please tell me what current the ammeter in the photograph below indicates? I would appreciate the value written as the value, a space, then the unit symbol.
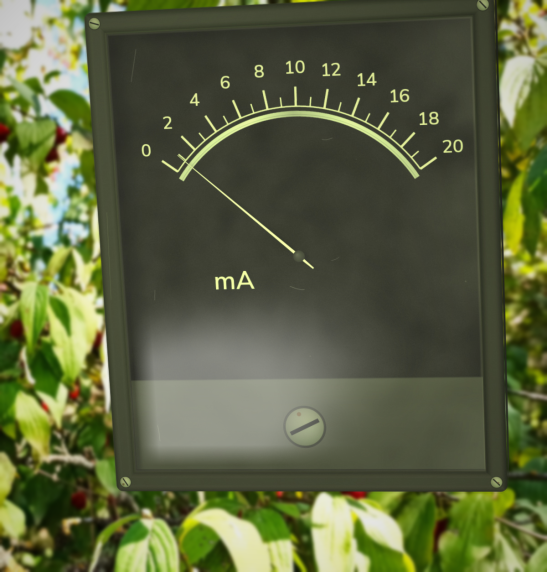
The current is 1 mA
